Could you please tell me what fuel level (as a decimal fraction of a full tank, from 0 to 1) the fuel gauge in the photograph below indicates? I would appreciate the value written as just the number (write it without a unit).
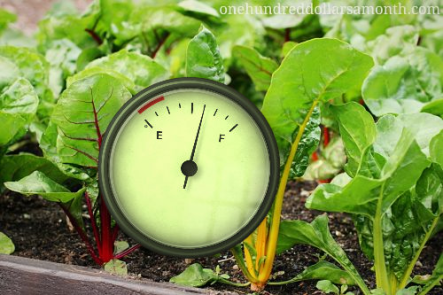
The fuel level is 0.625
